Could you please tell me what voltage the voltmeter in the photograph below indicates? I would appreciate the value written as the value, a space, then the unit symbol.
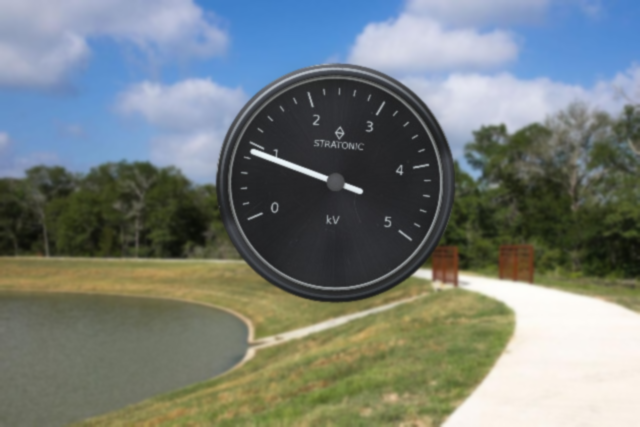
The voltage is 0.9 kV
